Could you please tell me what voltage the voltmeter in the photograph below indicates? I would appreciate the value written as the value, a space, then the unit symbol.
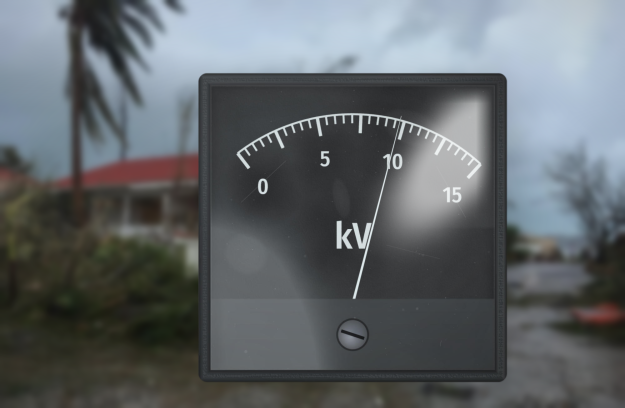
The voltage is 9.75 kV
